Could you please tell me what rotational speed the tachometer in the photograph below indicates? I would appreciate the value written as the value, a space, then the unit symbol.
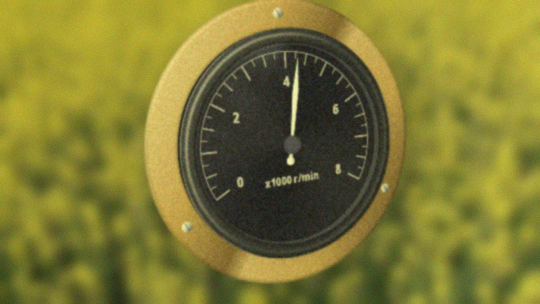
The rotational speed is 4250 rpm
